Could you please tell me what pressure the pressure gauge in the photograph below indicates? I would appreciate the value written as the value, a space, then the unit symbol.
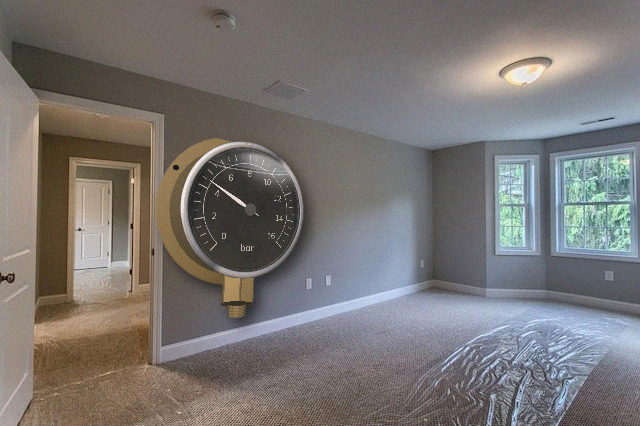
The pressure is 4.5 bar
